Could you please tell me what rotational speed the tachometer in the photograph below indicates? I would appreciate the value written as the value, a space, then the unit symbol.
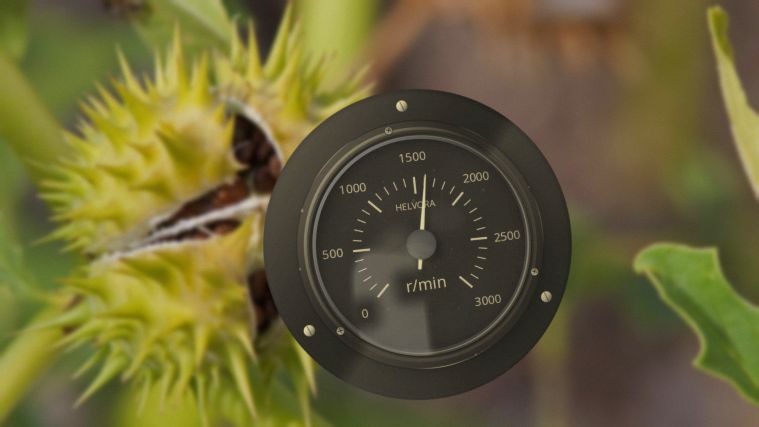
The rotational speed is 1600 rpm
